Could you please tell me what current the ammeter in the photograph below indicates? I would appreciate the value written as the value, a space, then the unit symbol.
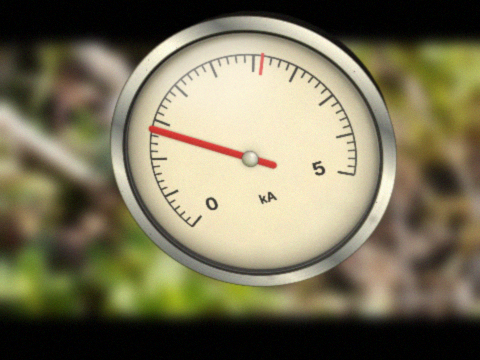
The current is 1.4 kA
